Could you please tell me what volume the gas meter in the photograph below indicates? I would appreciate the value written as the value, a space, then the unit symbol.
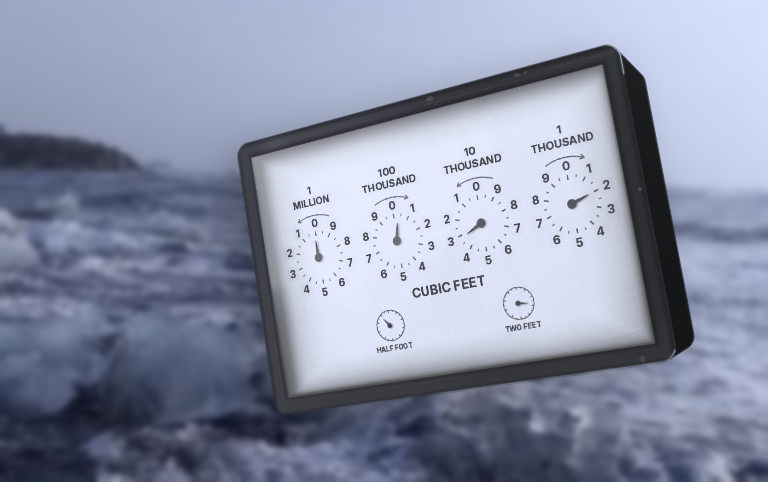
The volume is 3200 ft³
